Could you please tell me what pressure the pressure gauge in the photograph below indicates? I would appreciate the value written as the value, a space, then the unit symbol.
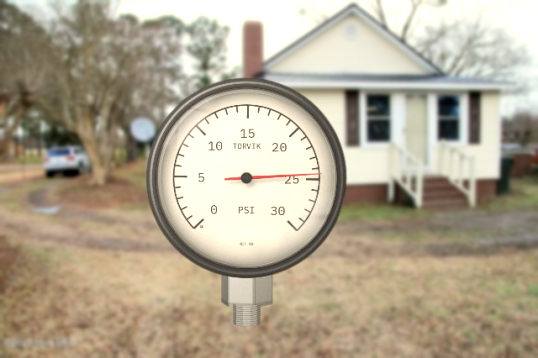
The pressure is 24.5 psi
